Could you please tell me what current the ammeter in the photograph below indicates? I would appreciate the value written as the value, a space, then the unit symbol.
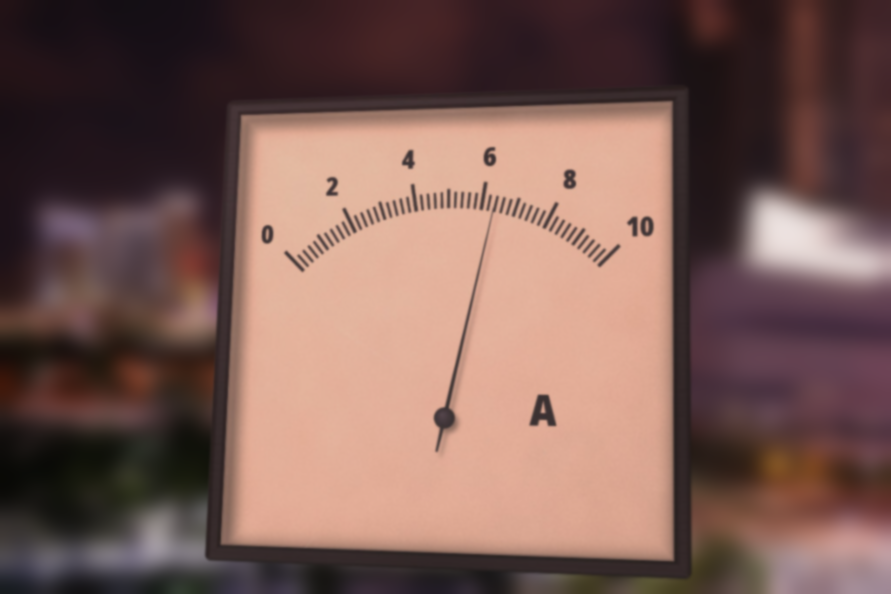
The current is 6.4 A
